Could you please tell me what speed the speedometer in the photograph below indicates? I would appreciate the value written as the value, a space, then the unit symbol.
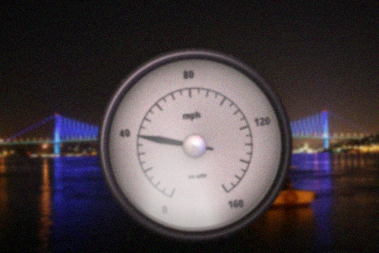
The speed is 40 mph
